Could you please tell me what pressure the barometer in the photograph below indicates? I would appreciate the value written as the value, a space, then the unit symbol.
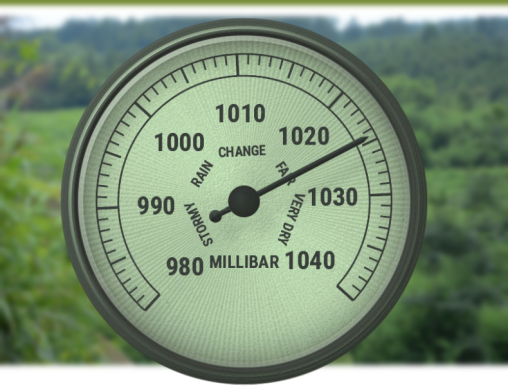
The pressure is 1024.5 mbar
